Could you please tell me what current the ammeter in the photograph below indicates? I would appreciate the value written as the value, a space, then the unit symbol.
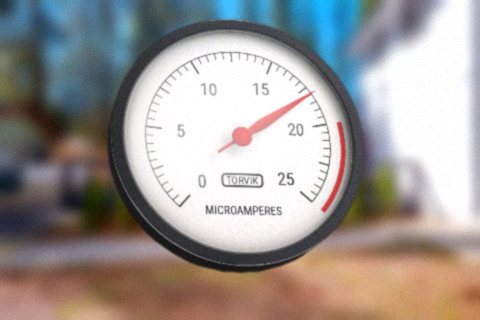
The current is 18 µA
